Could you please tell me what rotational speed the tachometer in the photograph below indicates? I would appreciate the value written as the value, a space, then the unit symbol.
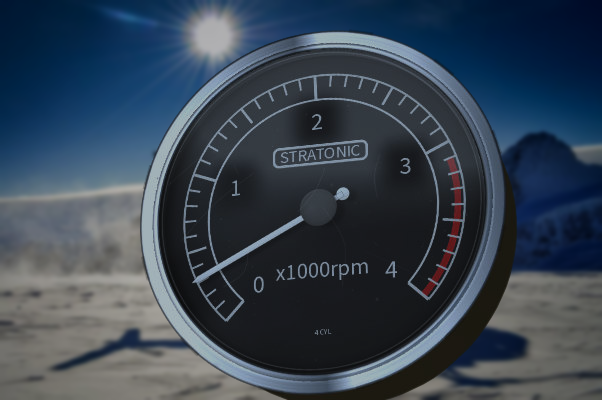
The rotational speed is 300 rpm
